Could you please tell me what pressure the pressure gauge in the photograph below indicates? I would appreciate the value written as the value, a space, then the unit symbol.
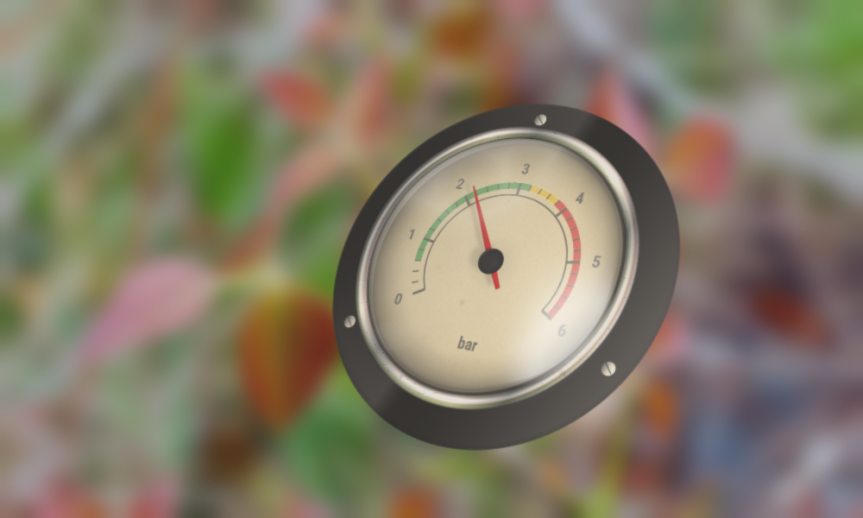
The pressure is 2.2 bar
